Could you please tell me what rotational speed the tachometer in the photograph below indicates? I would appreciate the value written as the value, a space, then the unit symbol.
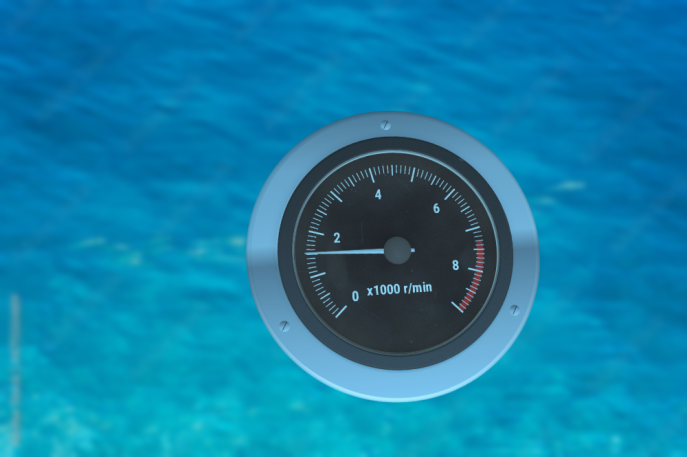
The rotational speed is 1500 rpm
